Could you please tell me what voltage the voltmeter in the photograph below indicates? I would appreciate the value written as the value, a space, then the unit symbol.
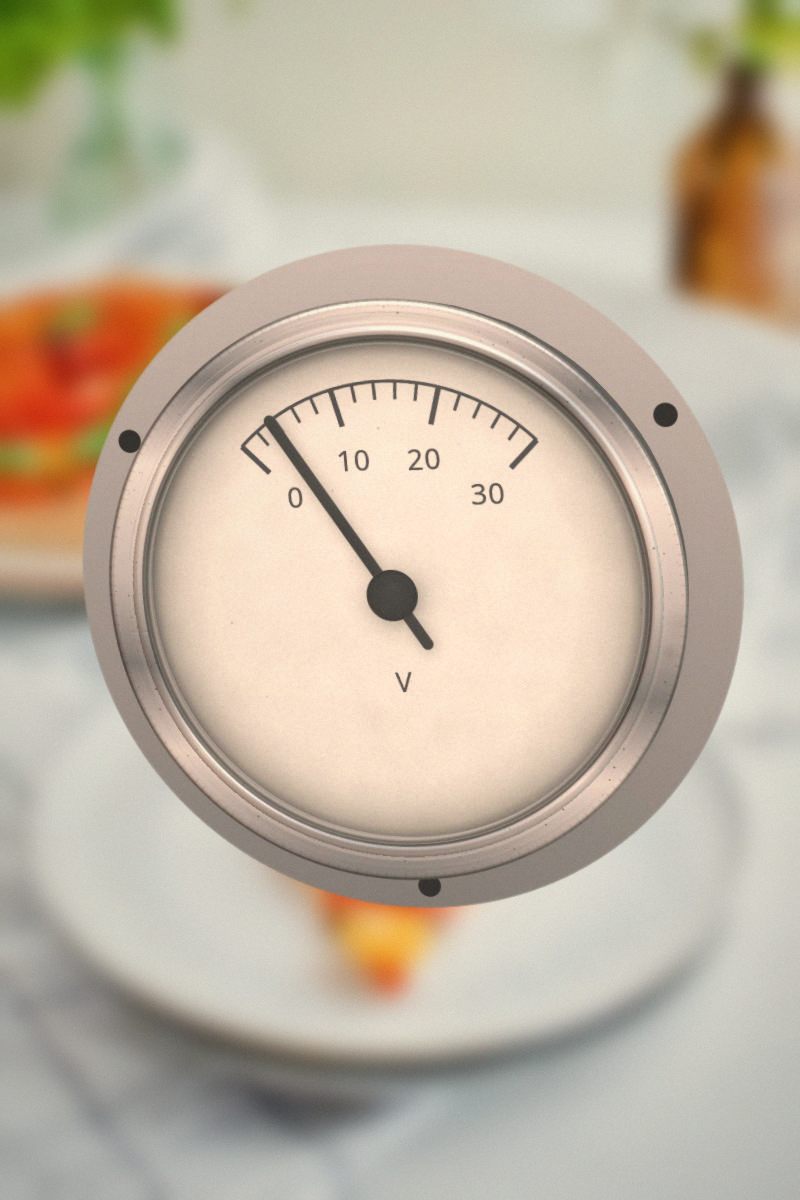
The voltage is 4 V
